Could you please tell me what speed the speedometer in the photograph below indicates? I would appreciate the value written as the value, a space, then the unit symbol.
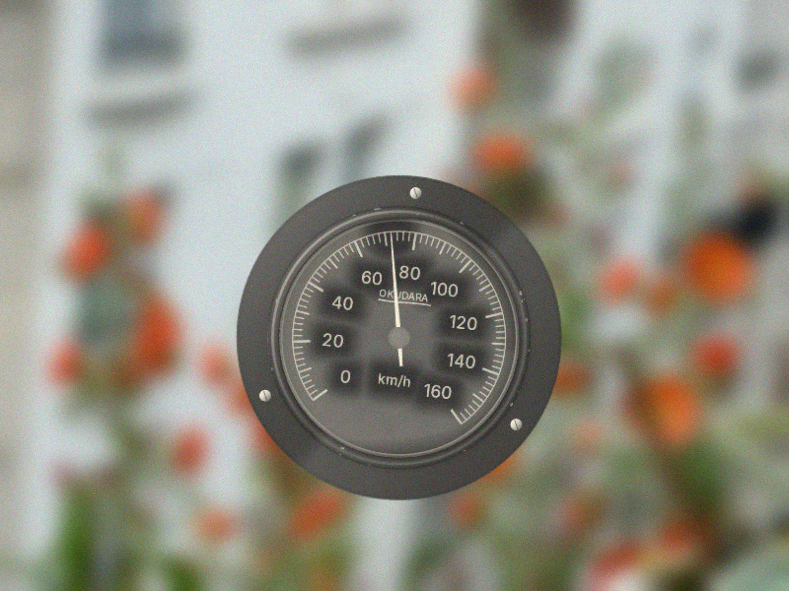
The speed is 72 km/h
